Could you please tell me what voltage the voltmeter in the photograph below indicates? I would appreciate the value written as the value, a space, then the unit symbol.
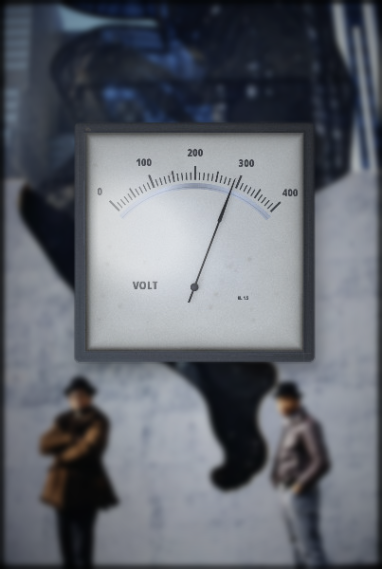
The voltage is 290 V
